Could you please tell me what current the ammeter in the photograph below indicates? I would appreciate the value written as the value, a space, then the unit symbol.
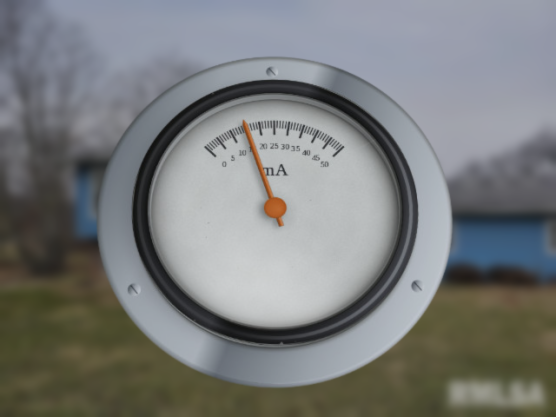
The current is 15 mA
